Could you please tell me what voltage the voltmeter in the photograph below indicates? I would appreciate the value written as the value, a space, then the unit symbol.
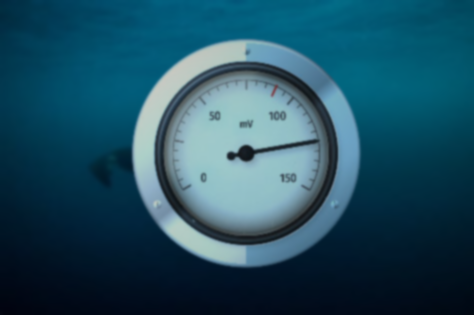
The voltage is 125 mV
